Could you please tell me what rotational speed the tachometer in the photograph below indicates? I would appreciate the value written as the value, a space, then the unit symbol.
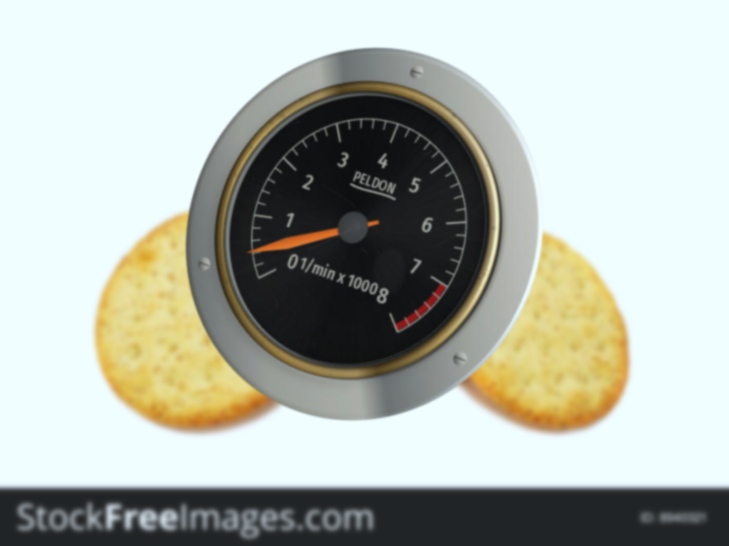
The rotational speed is 400 rpm
